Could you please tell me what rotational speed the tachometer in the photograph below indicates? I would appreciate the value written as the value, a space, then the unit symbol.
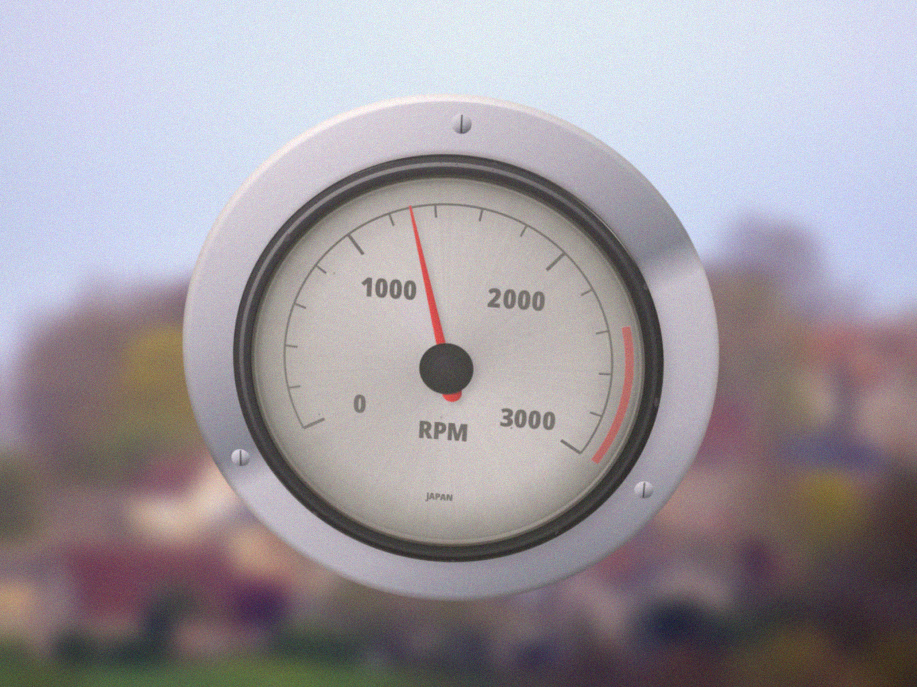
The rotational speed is 1300 rpm
